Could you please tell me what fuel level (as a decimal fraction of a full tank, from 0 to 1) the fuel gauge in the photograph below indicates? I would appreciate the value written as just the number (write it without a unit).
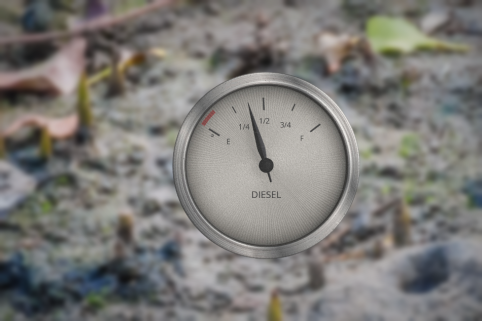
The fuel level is 0.375
